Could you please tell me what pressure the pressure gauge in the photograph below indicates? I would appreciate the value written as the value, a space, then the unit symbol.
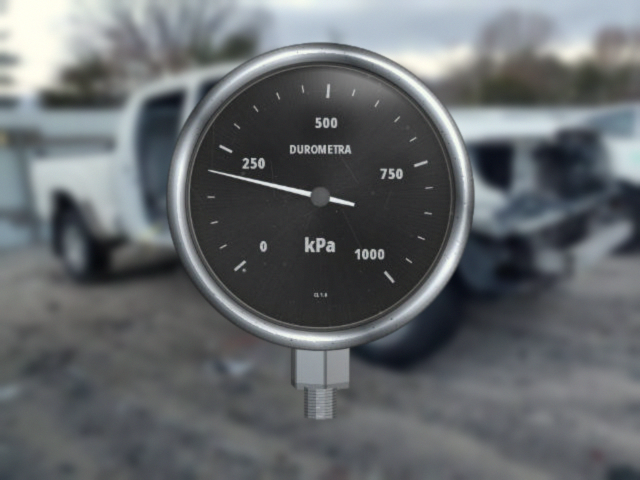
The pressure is 200 kPa
